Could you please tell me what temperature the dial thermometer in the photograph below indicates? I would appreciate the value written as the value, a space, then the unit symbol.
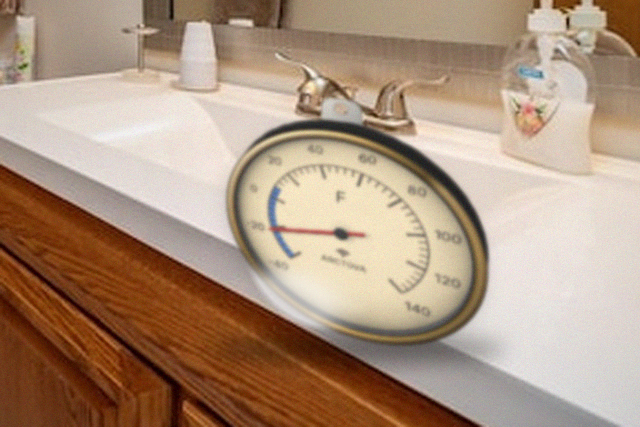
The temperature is -20 °F
